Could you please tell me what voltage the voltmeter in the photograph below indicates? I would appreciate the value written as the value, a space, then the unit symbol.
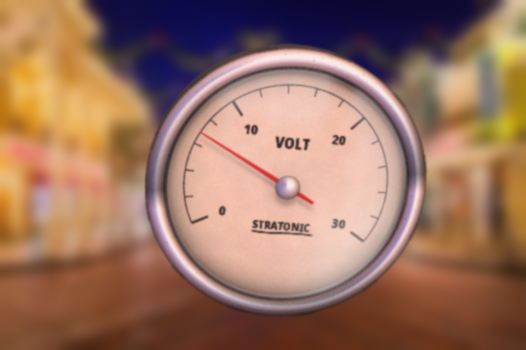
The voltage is 7 V
